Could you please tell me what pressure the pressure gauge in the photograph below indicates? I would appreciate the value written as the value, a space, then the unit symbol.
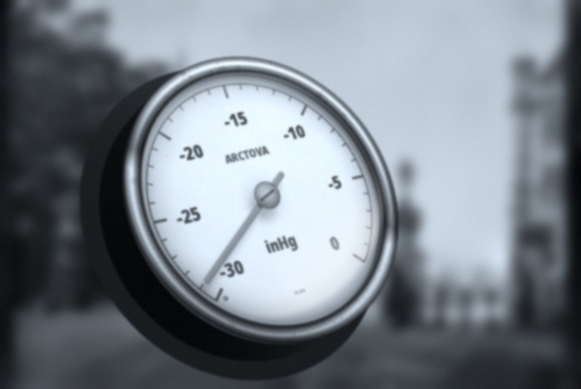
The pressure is -29 inHg
